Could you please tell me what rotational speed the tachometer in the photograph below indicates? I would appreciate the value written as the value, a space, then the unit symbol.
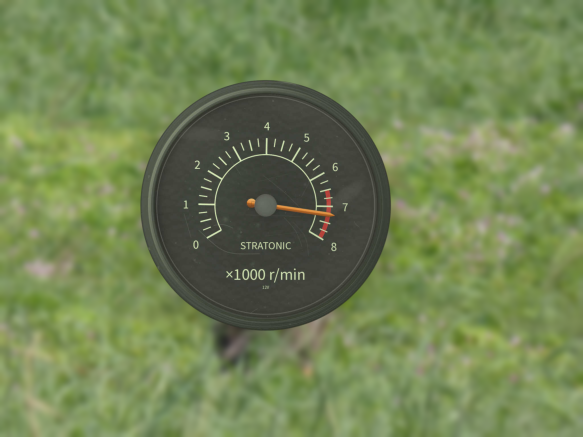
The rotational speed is 7250 rpm
